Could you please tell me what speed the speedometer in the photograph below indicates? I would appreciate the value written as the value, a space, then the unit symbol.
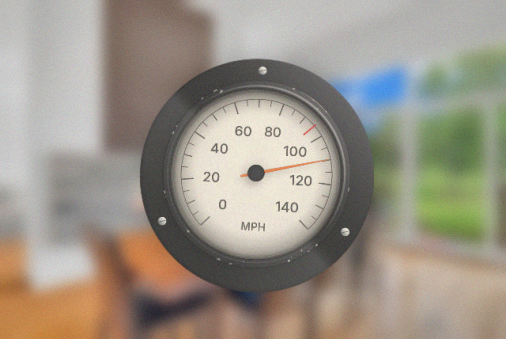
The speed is 110 mph
